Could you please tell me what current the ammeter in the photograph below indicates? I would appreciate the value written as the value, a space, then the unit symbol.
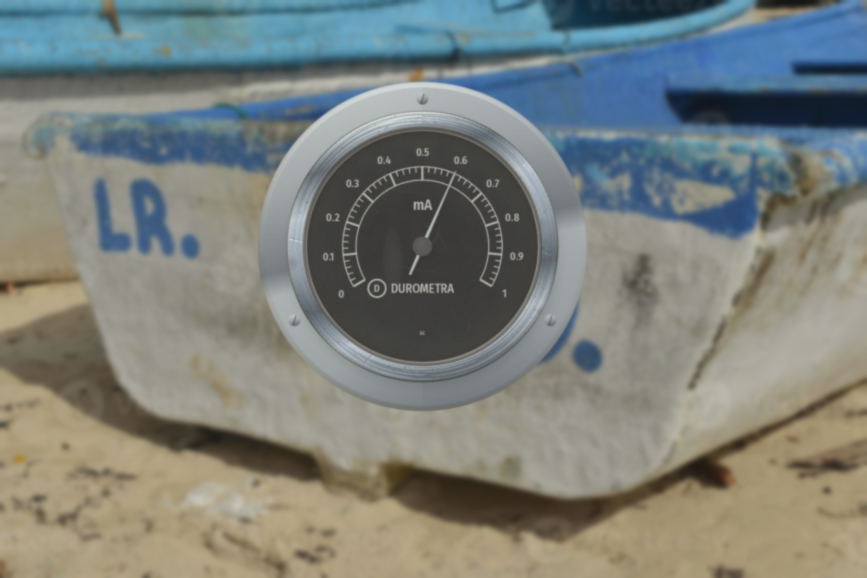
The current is 0.6 mA
